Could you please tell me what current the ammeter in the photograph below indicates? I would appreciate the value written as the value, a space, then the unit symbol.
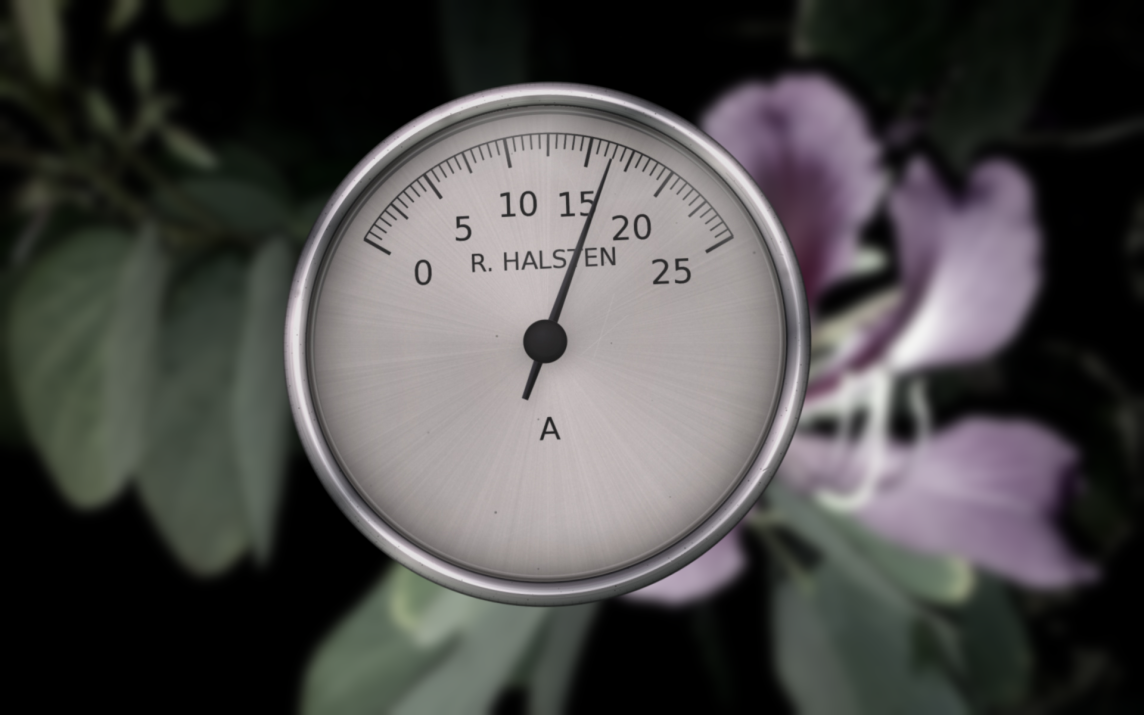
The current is 16.5 A
